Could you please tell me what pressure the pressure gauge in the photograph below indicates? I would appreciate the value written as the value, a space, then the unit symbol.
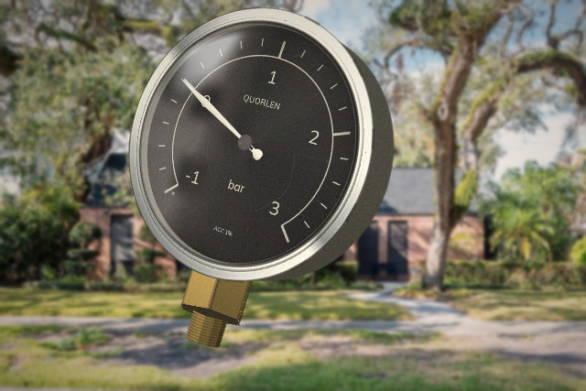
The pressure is 0 bar
